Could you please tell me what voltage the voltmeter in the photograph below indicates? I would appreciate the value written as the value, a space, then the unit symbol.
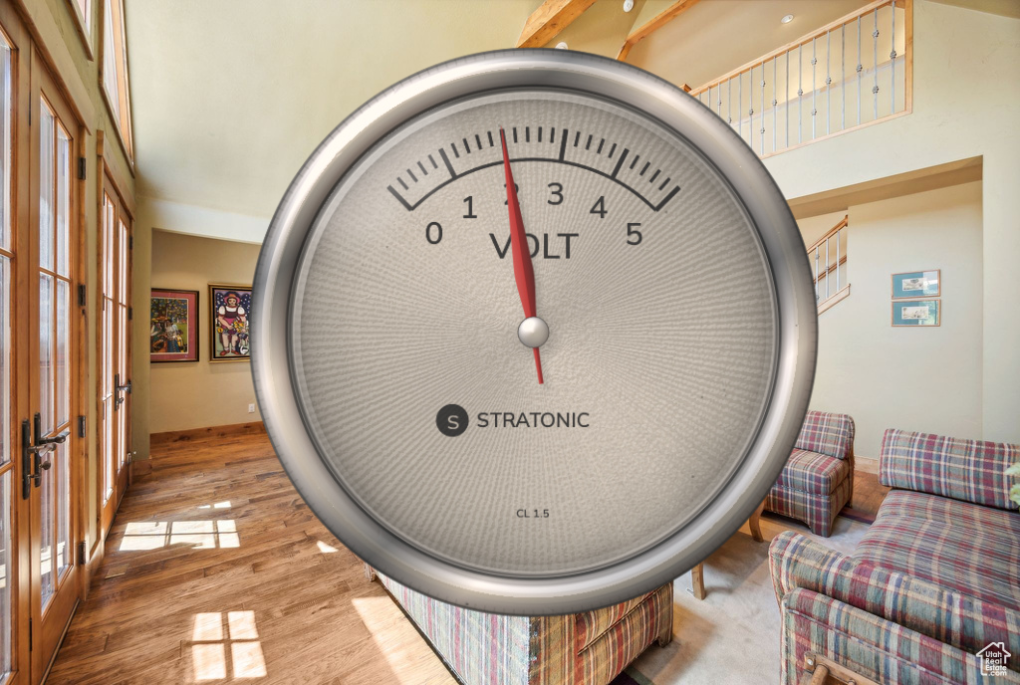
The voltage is 2 V
